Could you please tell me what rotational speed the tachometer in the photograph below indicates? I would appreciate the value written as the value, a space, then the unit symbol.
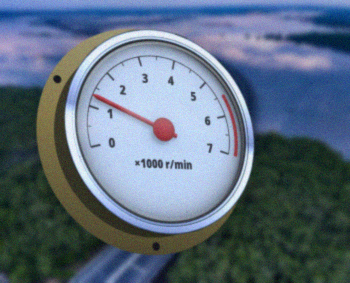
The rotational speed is 1250 rpm
